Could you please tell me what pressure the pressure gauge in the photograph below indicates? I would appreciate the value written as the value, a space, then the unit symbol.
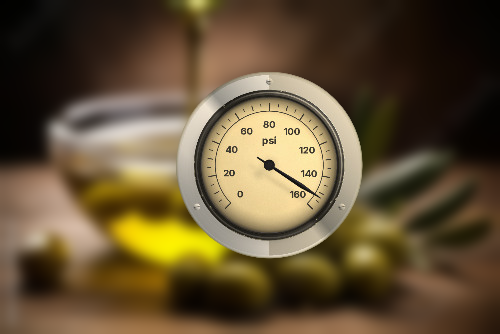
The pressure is 152.5 psi
